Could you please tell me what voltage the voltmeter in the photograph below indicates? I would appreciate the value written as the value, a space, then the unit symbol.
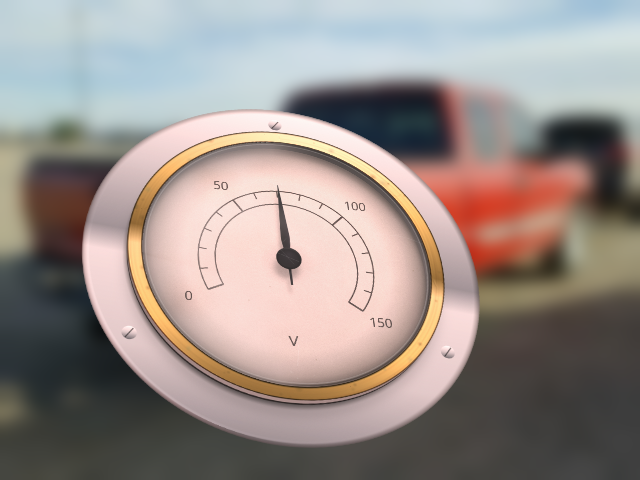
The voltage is 70 V
